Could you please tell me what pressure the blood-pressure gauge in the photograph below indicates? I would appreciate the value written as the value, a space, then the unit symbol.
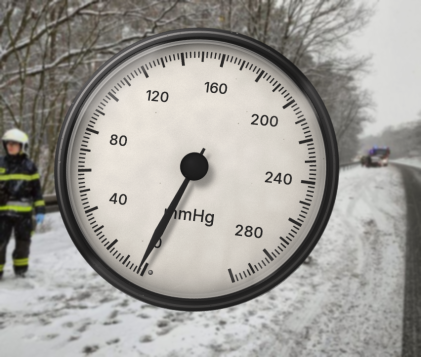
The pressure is 2 mmHg
